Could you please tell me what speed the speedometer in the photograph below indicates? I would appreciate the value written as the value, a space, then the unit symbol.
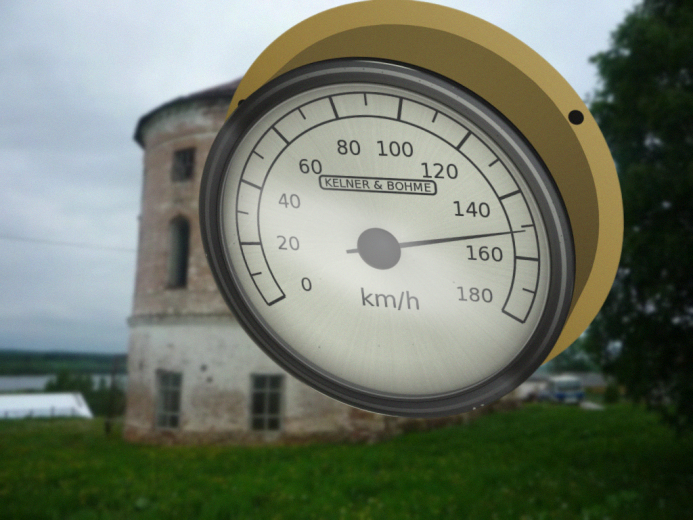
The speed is 150 km/h
